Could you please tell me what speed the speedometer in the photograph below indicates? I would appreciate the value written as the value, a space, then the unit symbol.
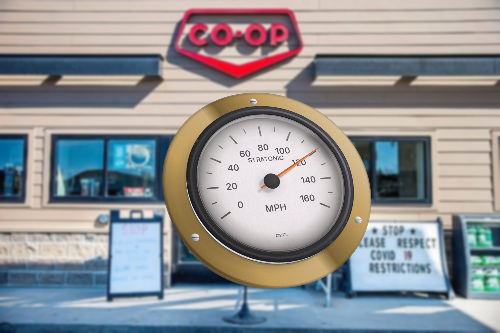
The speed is 120 mph
